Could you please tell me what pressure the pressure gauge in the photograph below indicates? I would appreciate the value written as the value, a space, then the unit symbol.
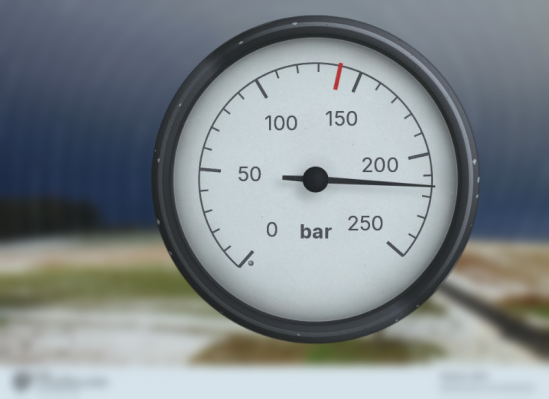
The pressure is 215 bar
